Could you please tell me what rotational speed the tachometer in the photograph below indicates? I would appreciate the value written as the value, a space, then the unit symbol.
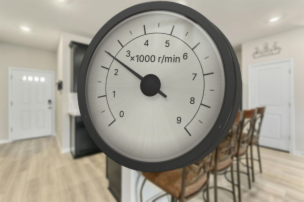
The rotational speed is 2500 rpm
